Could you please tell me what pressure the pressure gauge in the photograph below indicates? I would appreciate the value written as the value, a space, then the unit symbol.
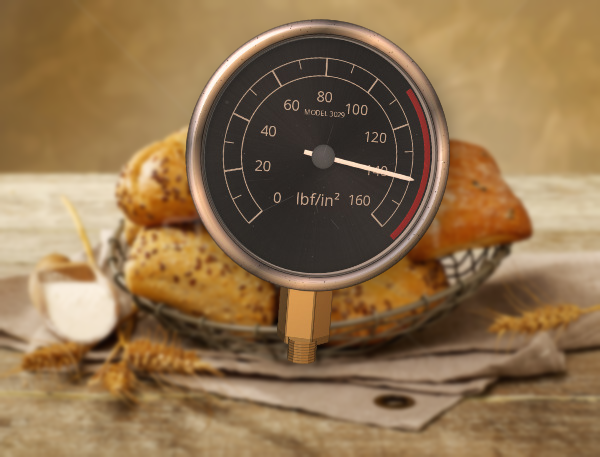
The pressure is 140 psi
